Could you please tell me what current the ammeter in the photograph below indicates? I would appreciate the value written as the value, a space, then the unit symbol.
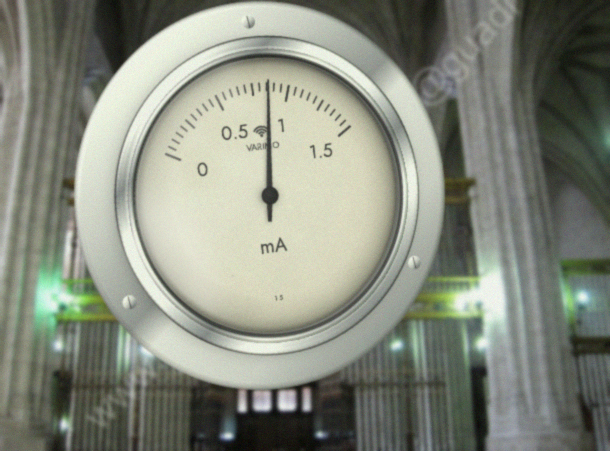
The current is 0.85 mA
